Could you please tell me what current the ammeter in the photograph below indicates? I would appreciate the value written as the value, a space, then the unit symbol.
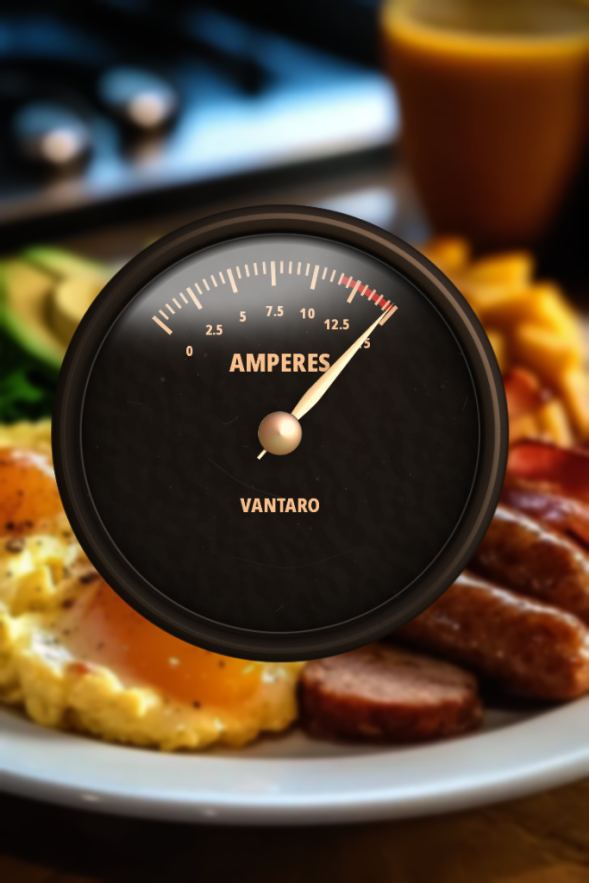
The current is 14.75 A
